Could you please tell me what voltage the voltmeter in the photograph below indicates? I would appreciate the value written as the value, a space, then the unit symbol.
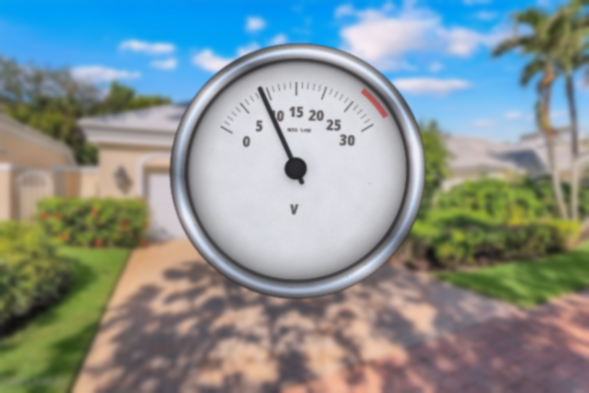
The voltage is 9 V
